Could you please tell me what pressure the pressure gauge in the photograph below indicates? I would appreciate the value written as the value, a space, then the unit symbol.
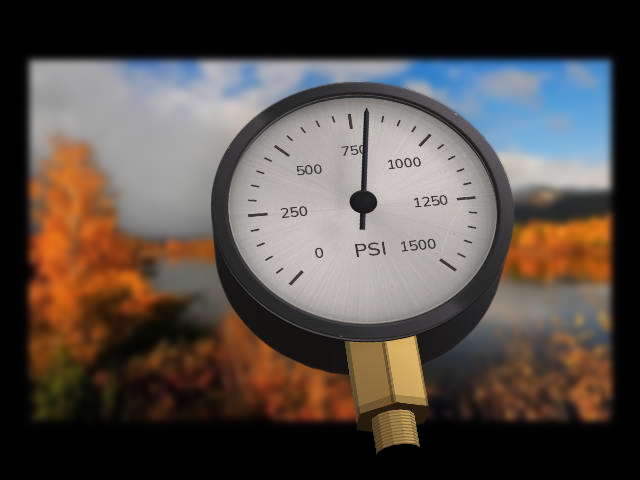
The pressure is 800 psi
